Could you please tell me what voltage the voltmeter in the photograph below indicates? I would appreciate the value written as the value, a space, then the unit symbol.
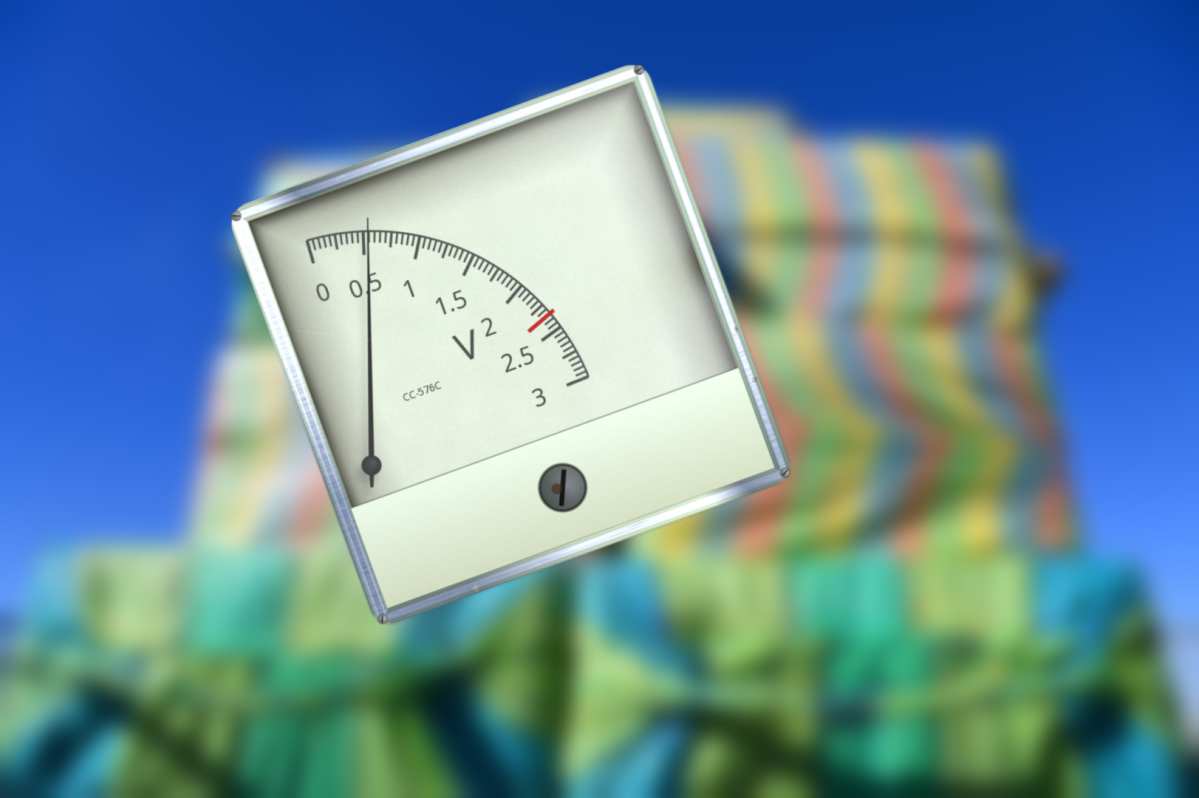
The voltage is 0.55 V
